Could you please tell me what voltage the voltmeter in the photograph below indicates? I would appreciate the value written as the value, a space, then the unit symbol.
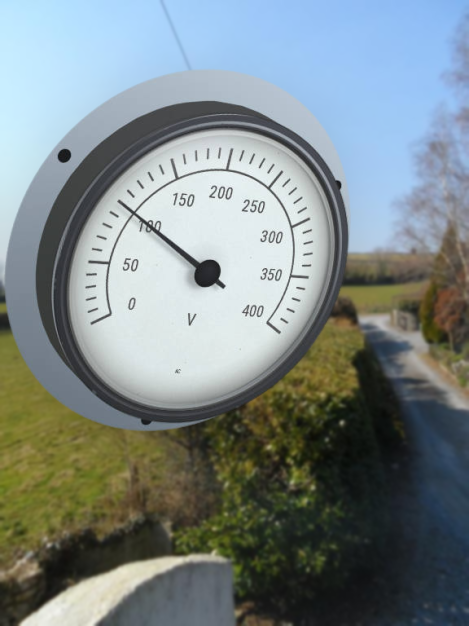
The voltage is 100 V
